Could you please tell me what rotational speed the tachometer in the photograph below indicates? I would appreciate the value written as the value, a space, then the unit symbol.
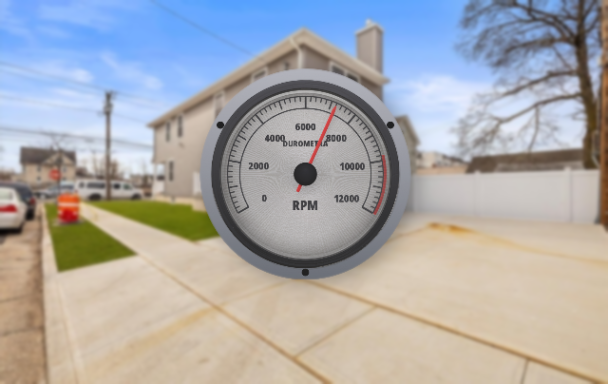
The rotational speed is 7200 rpm
